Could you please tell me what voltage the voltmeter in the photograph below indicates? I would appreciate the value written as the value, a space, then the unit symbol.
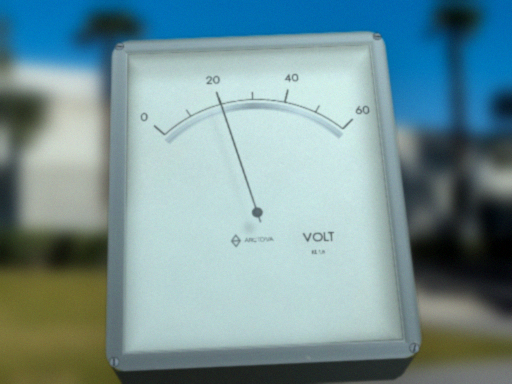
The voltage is 20 V
